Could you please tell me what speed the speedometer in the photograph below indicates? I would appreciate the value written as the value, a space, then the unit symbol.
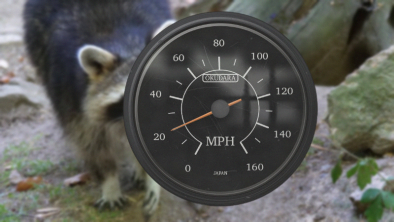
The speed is 20 mph
